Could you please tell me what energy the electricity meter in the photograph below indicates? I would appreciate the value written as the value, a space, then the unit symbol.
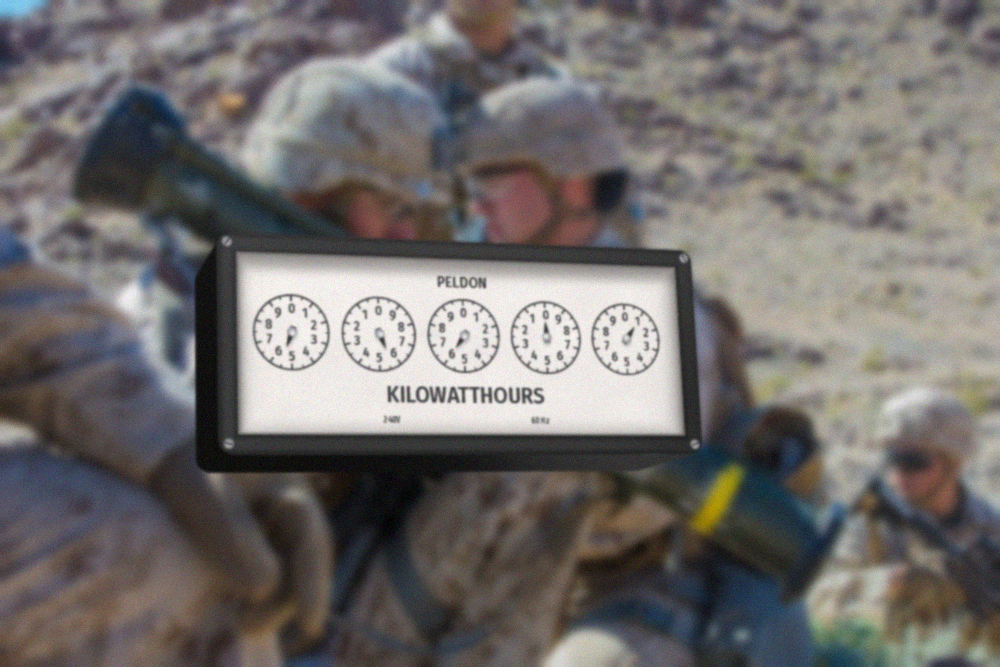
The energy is 55601 kWh
